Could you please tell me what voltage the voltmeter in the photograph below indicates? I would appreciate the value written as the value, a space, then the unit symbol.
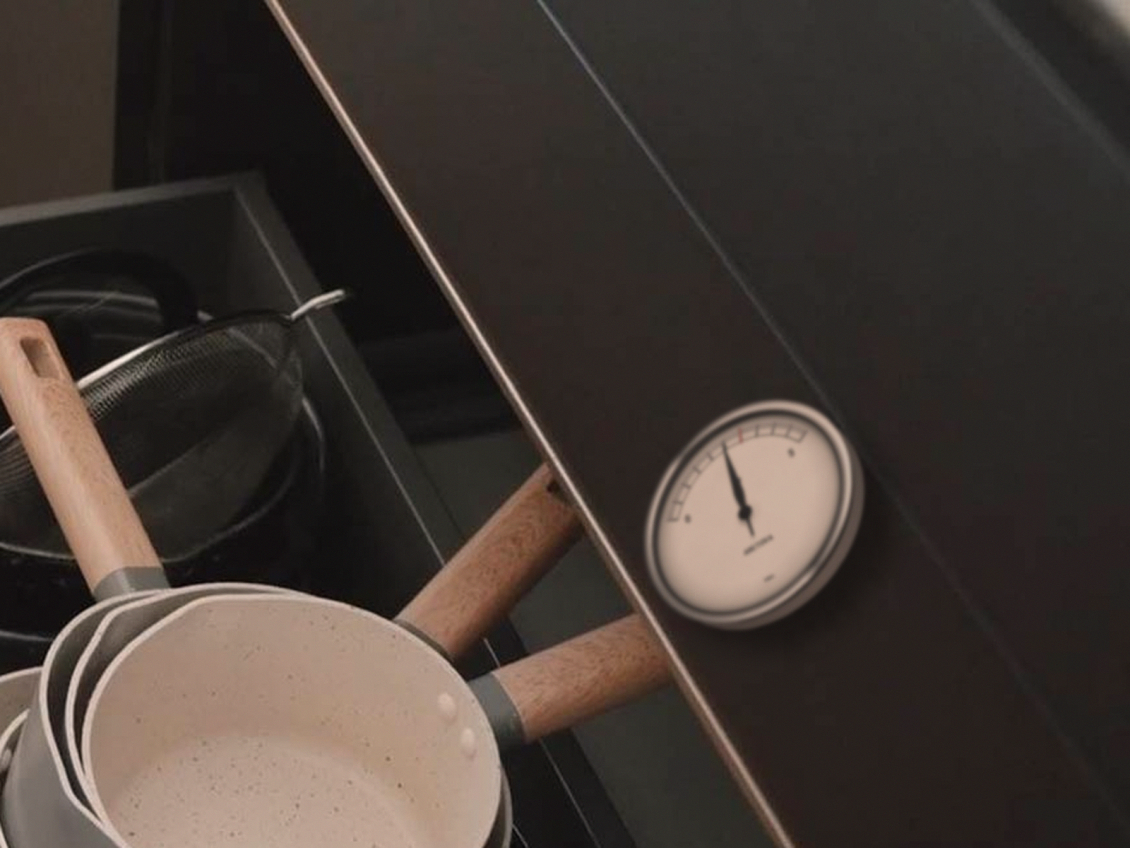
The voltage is 2.5 V
